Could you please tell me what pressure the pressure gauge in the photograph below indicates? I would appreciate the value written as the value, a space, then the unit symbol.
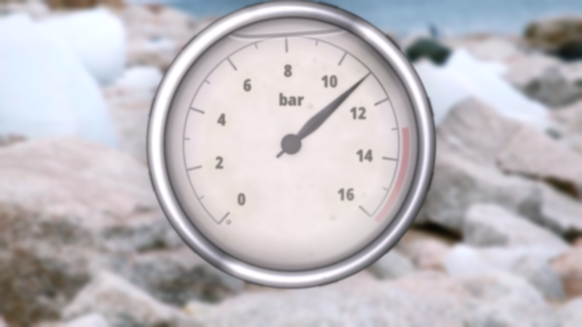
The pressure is 11 bar
